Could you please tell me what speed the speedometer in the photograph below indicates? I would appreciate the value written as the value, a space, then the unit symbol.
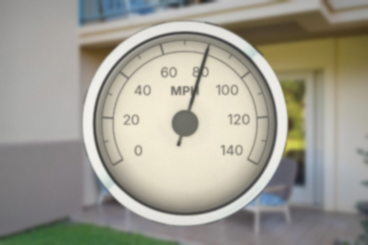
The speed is 80 mph
